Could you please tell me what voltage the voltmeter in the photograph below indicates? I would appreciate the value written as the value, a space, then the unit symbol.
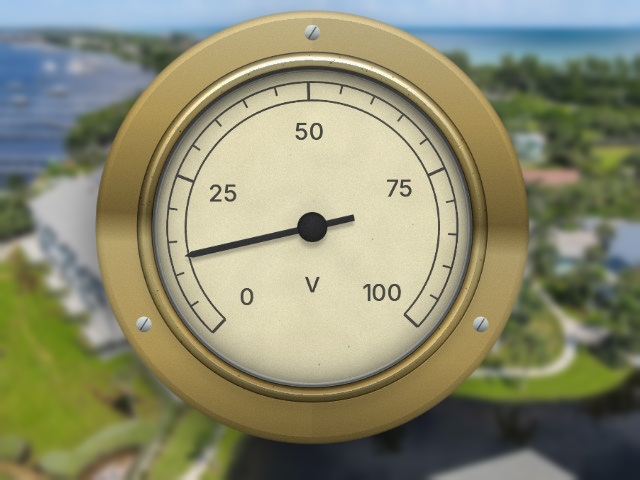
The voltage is 12.5 V
